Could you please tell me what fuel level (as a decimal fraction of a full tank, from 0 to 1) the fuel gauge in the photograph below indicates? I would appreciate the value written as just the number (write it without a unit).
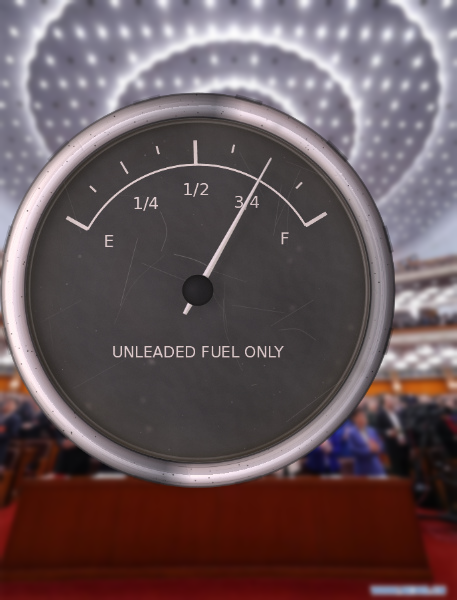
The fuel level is 0.75
